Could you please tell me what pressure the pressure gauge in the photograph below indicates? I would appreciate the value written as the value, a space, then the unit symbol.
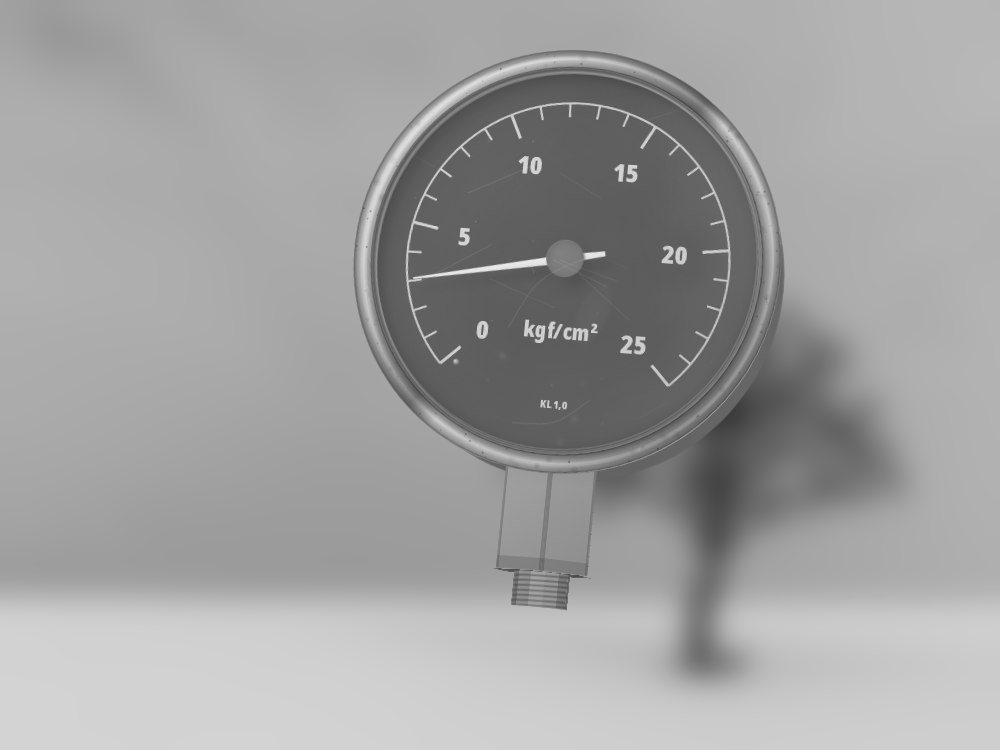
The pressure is 3 kg/cm²
